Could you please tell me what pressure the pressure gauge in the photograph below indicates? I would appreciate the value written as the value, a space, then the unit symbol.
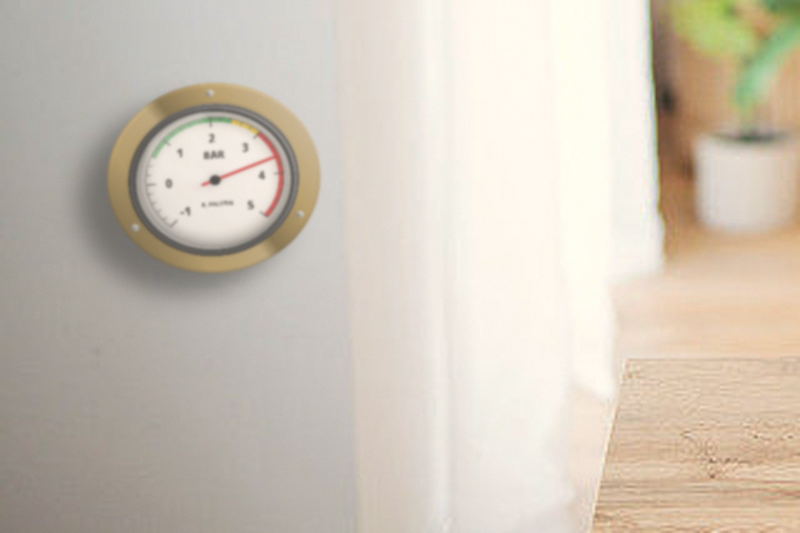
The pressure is 3.6 bar
